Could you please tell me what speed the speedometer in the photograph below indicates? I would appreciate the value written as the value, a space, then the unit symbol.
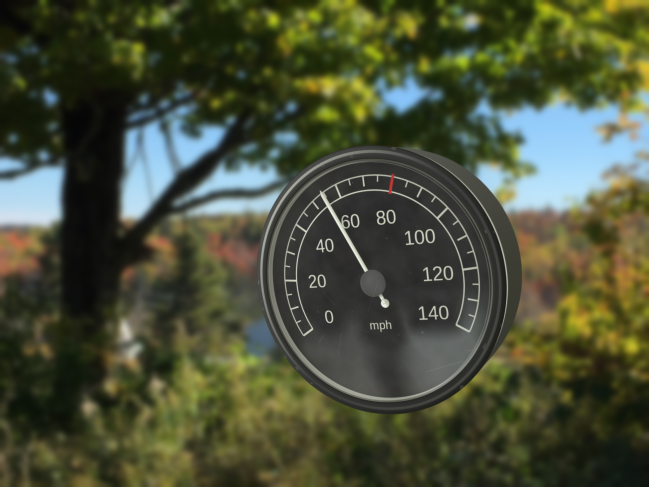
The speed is 55 mph
